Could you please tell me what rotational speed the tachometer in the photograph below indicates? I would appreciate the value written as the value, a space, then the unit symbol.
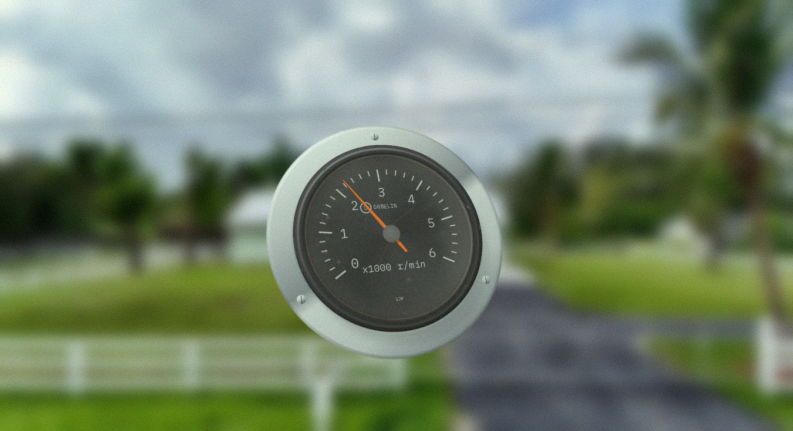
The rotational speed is 2200 rpm
